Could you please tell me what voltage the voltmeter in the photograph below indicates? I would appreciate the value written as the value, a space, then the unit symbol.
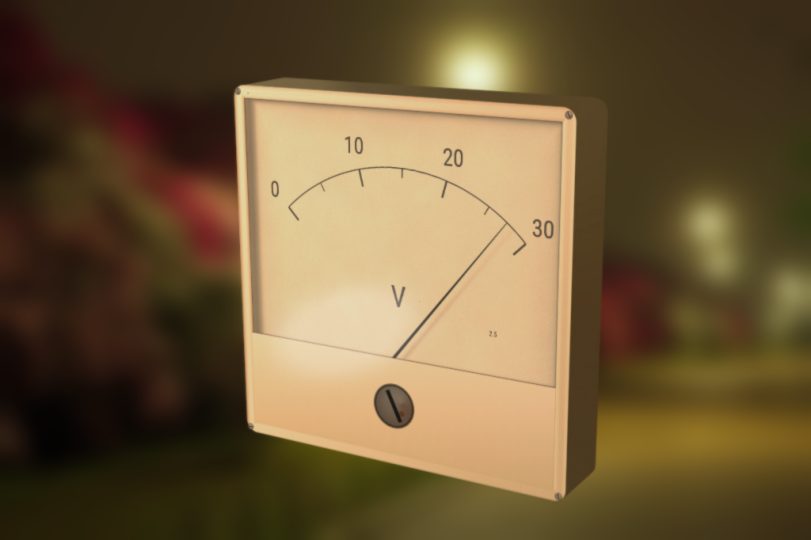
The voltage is 27.5 V
